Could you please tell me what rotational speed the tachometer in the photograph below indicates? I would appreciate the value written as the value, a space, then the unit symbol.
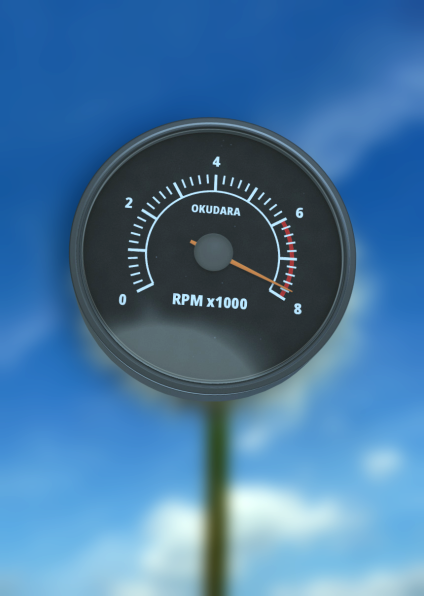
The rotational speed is 7800 rpm
